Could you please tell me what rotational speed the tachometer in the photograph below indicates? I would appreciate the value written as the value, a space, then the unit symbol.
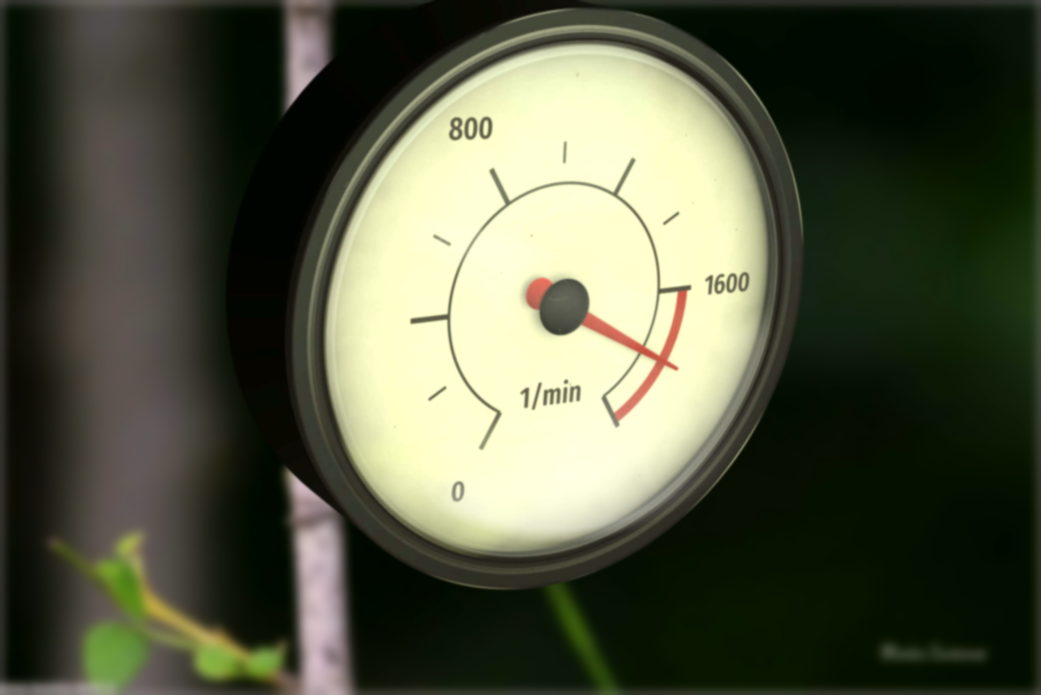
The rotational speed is 1800 rpm
